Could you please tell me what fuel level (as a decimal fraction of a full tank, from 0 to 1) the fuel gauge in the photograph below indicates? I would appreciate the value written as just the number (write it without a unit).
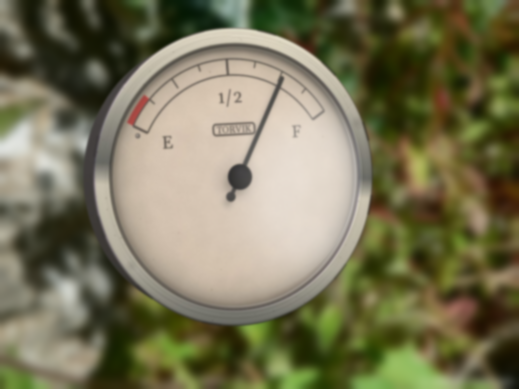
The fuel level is 0.75
